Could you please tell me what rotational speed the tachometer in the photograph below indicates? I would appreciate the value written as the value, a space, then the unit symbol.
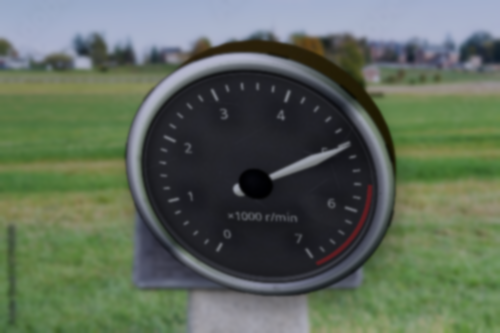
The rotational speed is 5000 rpm
